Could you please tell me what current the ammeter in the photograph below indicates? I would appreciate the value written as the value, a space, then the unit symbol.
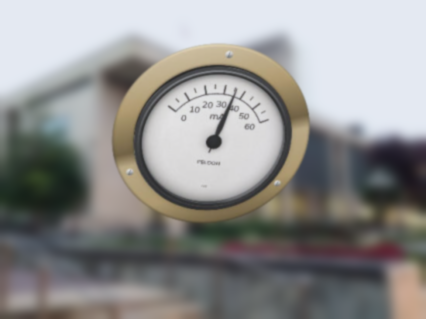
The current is 35 mA
